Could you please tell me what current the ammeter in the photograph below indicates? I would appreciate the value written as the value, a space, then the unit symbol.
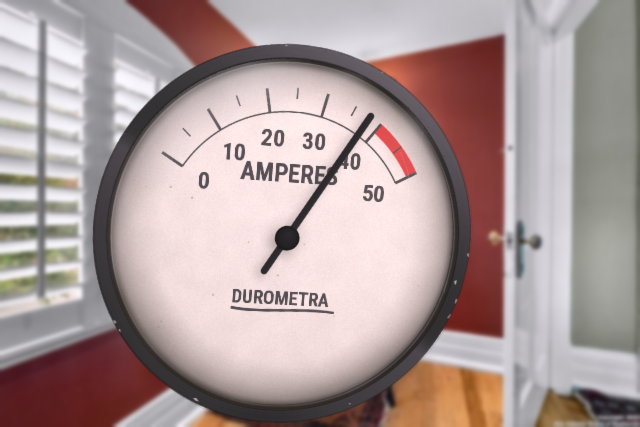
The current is 37.5 A
